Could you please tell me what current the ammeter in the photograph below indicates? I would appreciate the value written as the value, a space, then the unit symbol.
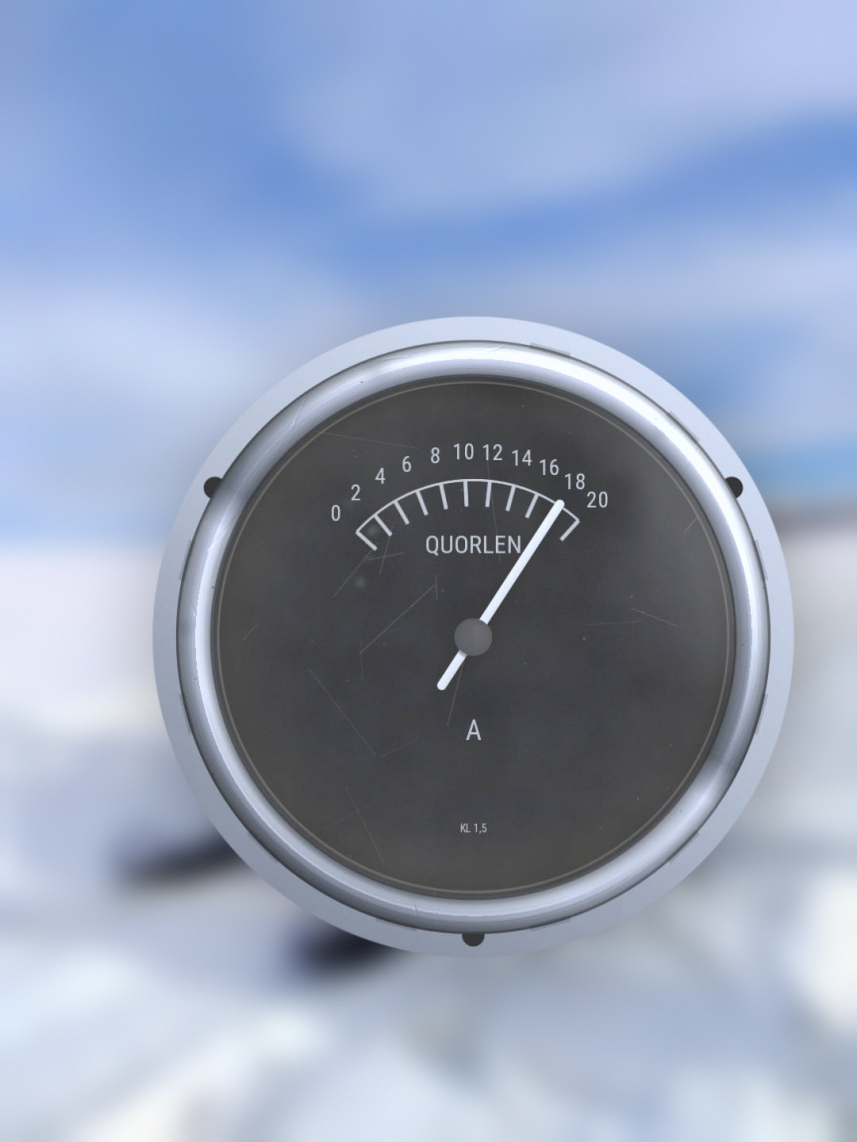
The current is 18 A
